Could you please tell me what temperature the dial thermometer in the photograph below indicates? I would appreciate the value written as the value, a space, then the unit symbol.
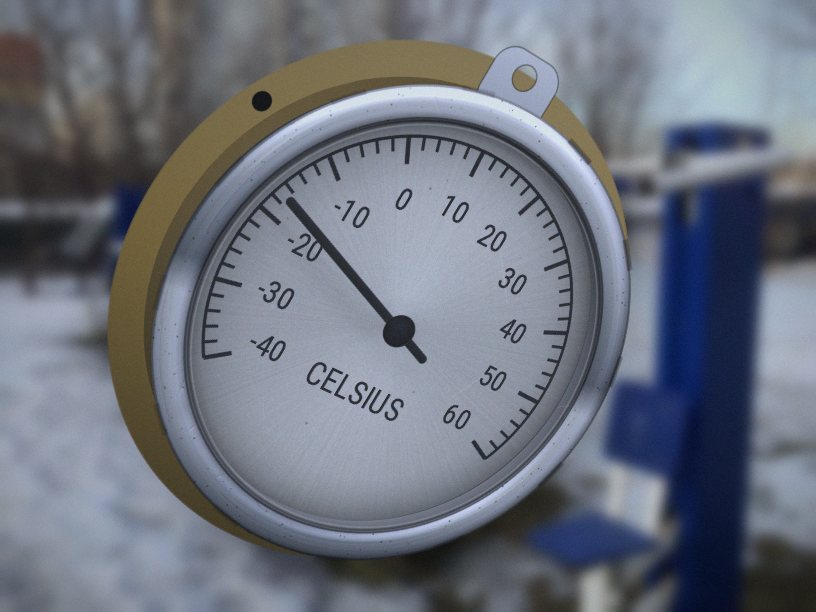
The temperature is -17 °C
